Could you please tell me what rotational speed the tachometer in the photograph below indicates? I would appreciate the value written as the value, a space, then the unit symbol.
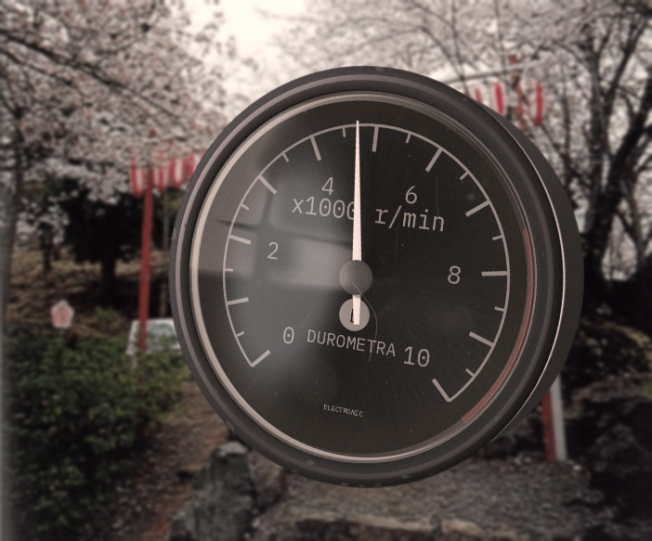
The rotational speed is 4750 rpm
